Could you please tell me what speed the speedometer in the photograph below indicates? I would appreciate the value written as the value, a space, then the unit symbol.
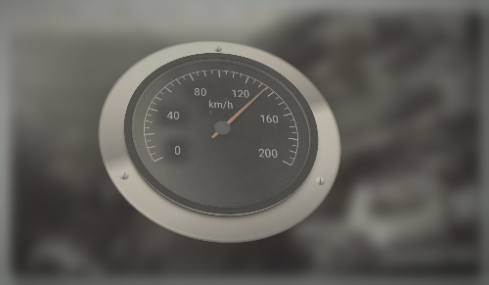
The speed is 135 km/h
